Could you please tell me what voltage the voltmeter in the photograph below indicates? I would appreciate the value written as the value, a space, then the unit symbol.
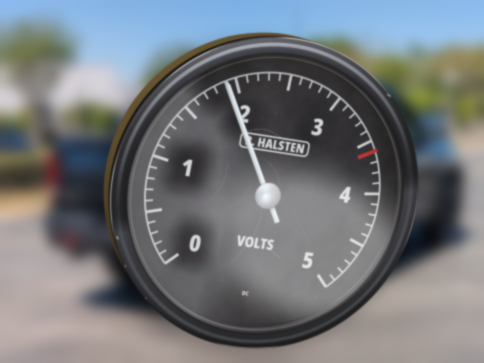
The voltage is 1.9 V
